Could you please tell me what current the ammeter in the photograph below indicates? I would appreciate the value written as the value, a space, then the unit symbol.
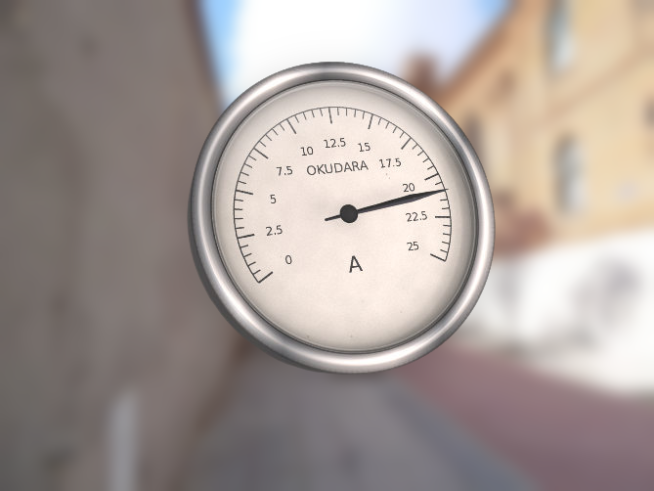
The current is 21 A
